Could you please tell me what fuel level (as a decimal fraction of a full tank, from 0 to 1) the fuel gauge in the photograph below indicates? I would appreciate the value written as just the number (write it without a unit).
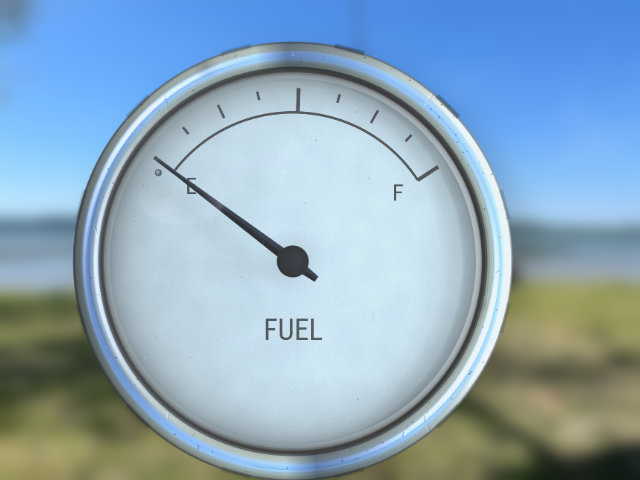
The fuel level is 0
